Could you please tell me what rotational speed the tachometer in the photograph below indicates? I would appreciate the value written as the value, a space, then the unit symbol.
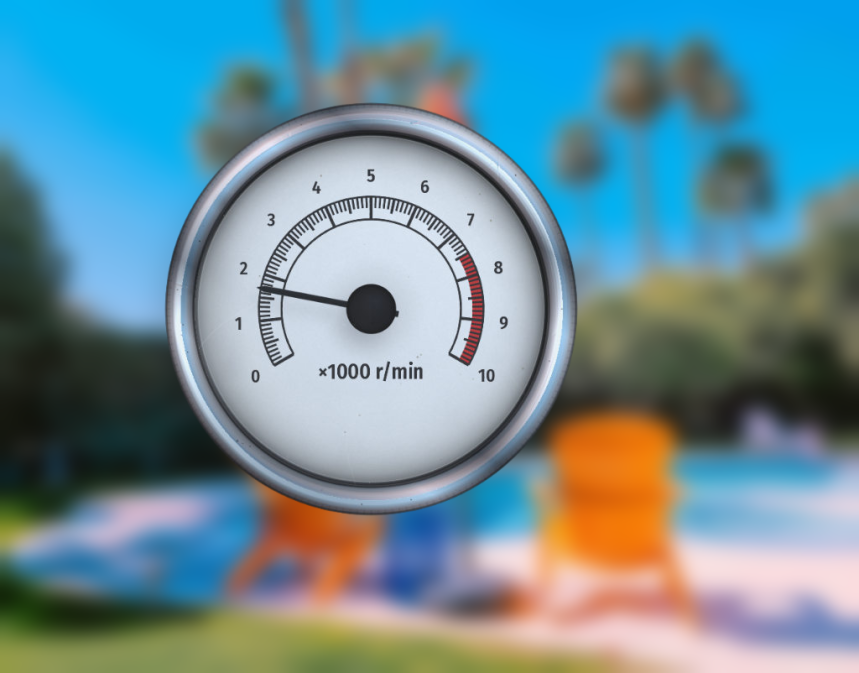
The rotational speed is 1700 rpm
